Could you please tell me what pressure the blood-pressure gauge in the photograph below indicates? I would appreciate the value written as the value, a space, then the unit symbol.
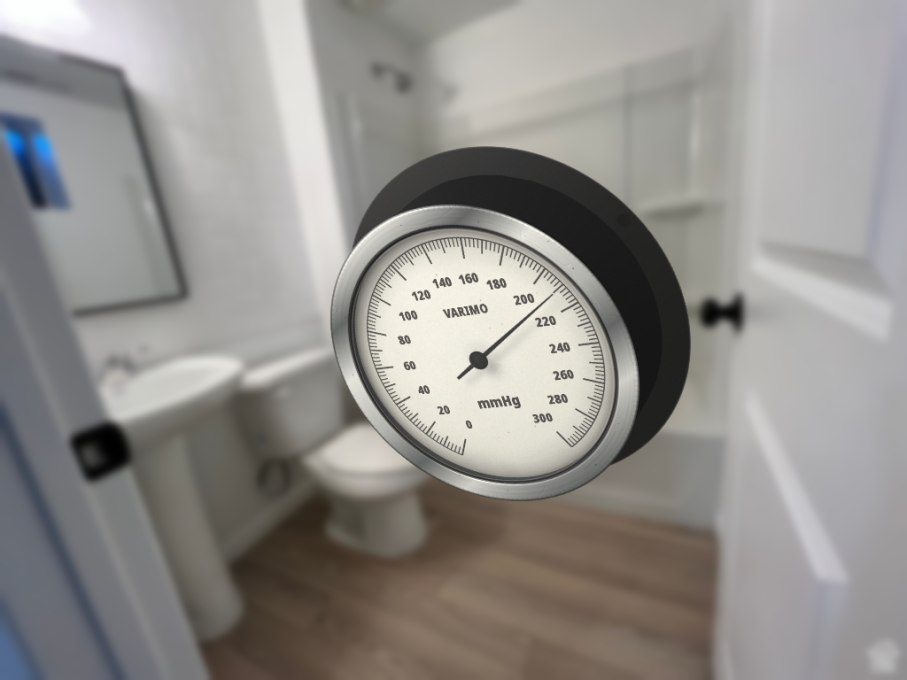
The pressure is 210 mmHg
